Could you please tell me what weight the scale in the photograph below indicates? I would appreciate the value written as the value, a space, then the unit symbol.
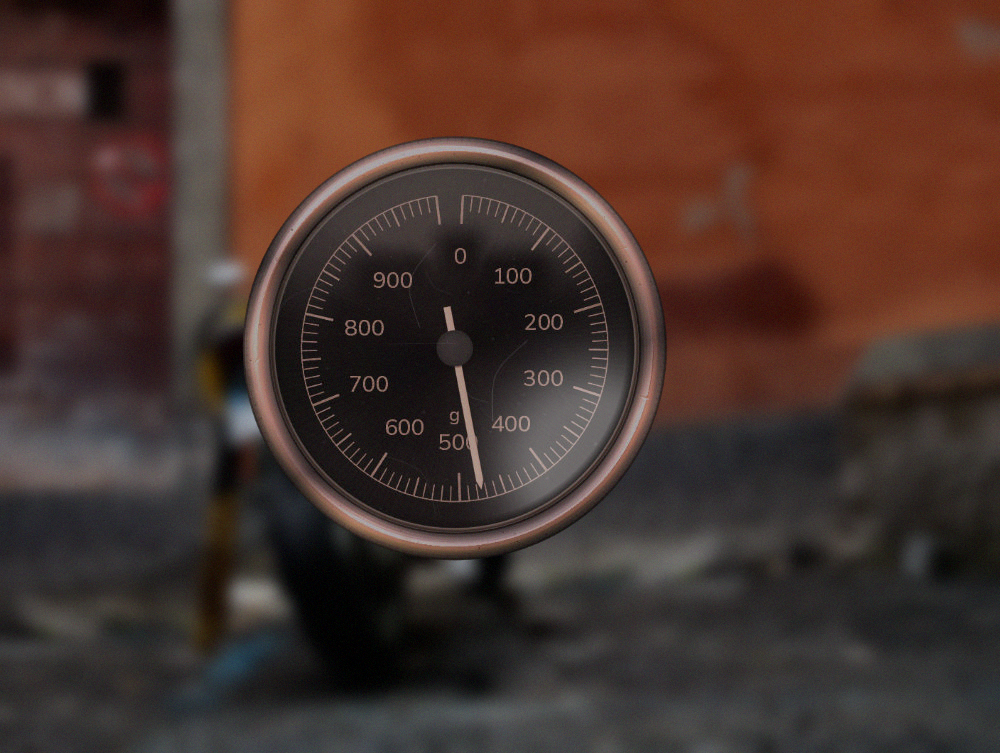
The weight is 475 g
